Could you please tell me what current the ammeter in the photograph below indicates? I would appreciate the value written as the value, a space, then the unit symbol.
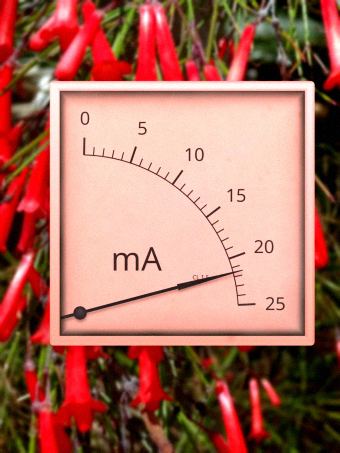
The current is 21.5 mA
